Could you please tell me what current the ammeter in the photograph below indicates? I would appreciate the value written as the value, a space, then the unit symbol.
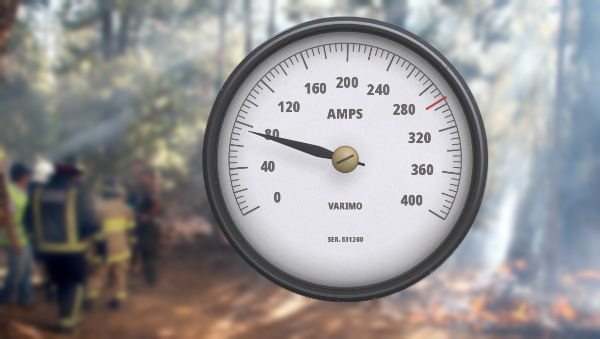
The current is 75 A
